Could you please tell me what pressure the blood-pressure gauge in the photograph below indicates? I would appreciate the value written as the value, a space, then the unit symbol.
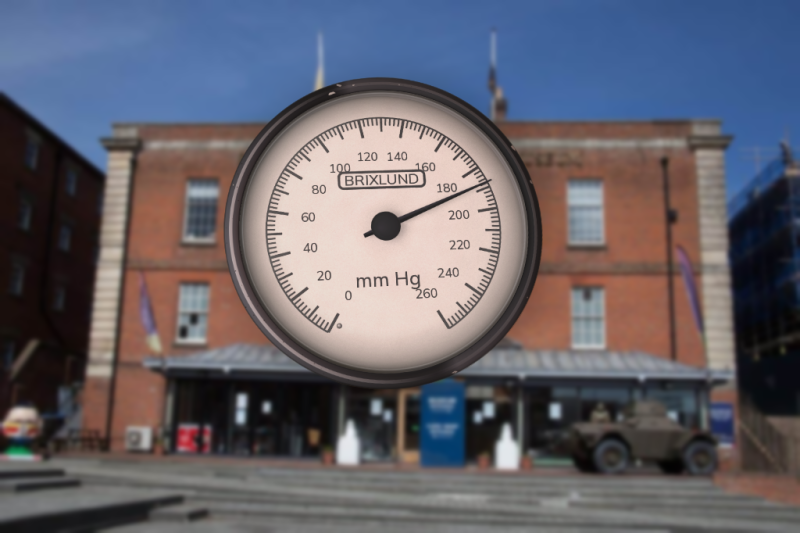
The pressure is 188 mmHg
